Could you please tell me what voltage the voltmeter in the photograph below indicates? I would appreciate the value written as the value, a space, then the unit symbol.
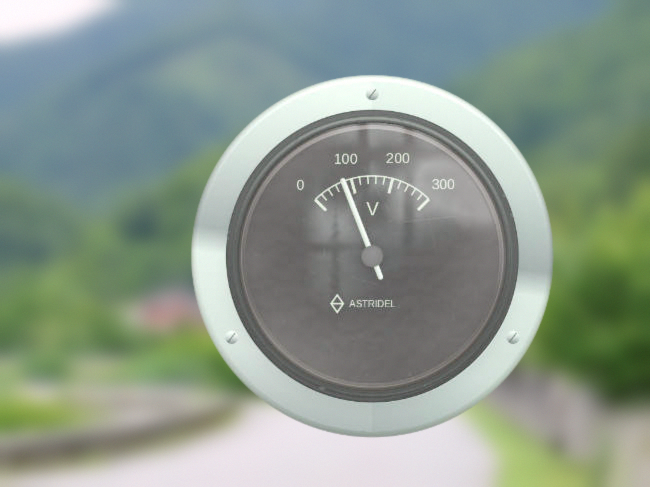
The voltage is 80 V
